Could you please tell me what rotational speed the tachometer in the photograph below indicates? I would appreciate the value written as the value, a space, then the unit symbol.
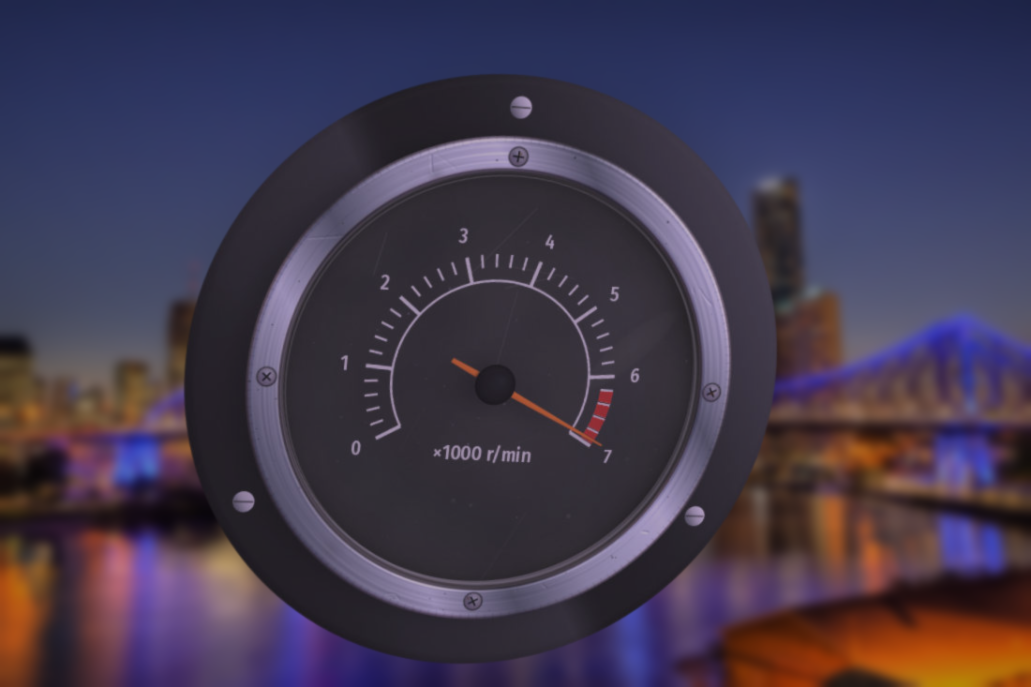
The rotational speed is 6900 rpm
